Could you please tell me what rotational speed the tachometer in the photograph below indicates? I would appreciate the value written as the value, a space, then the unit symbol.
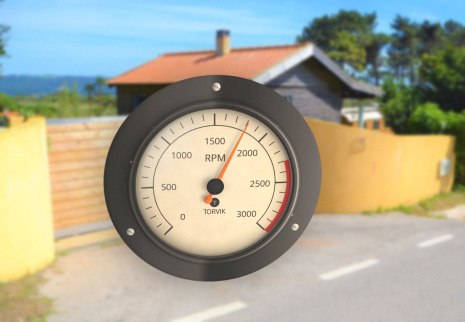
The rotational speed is 1800 rpm
